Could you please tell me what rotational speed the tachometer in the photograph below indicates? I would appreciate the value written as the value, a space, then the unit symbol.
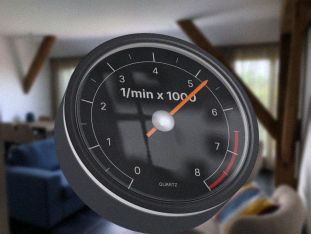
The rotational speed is 5250 rpm
